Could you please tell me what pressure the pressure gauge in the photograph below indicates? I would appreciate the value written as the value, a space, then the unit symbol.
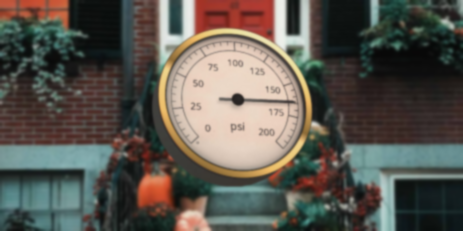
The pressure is 165 psi
